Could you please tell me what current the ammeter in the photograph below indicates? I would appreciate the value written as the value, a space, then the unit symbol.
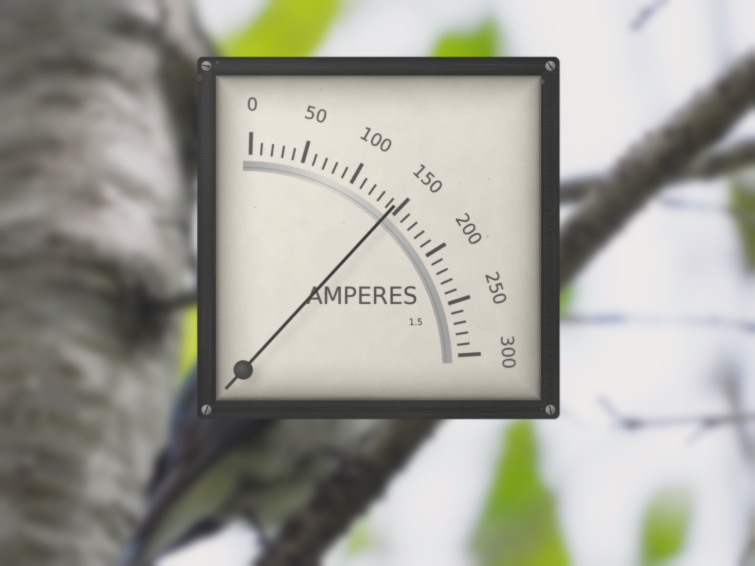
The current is 145 A
